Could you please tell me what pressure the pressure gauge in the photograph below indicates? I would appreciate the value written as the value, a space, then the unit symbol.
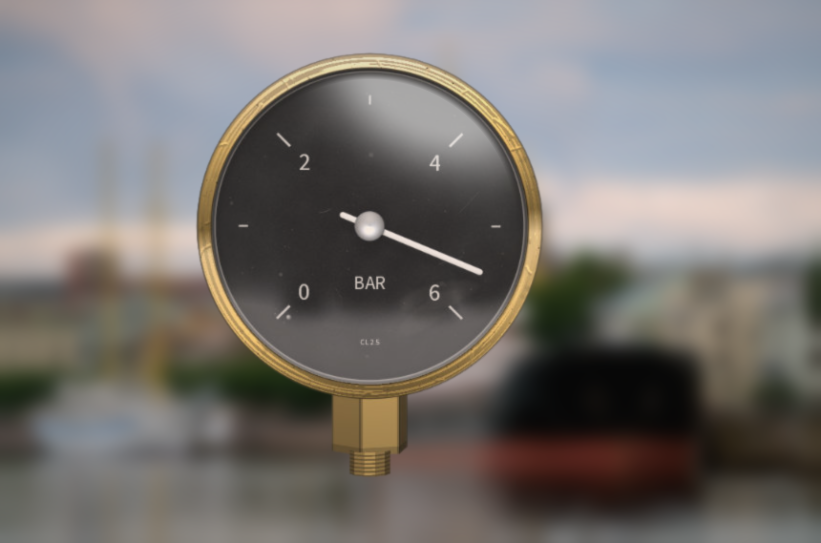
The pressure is 5.5 bar
